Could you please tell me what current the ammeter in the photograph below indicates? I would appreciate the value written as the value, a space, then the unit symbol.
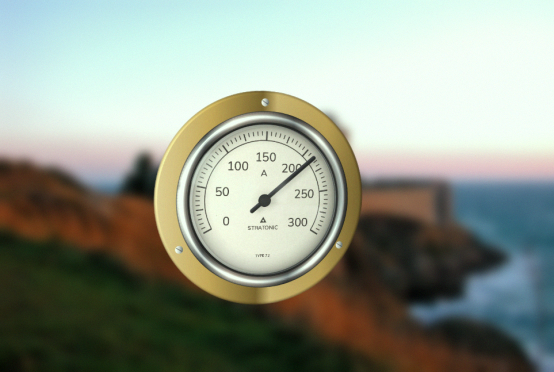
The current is 210 A
